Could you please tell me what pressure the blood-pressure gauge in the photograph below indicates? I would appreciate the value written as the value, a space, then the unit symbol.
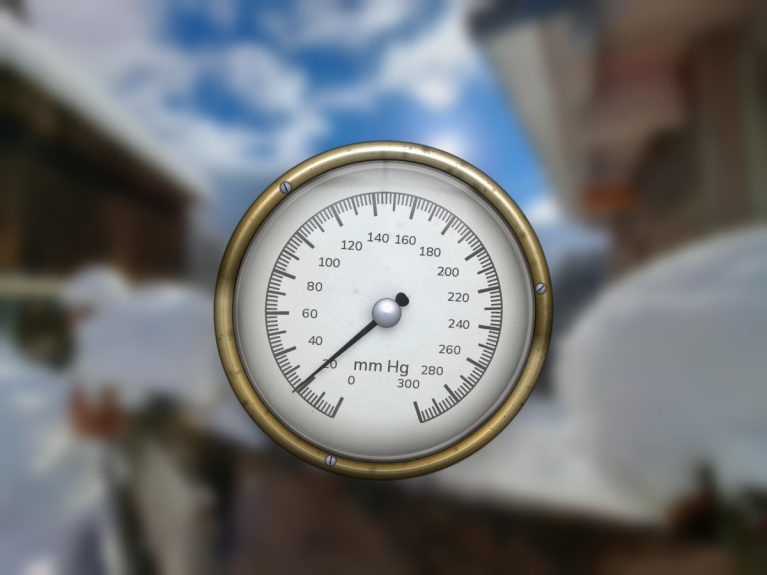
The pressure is 22 mmHg
